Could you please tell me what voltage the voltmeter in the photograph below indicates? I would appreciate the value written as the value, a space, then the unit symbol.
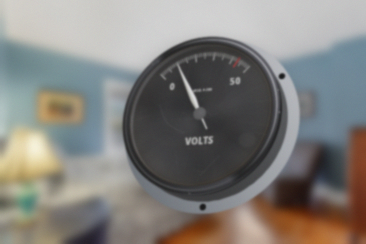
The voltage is 10 V
